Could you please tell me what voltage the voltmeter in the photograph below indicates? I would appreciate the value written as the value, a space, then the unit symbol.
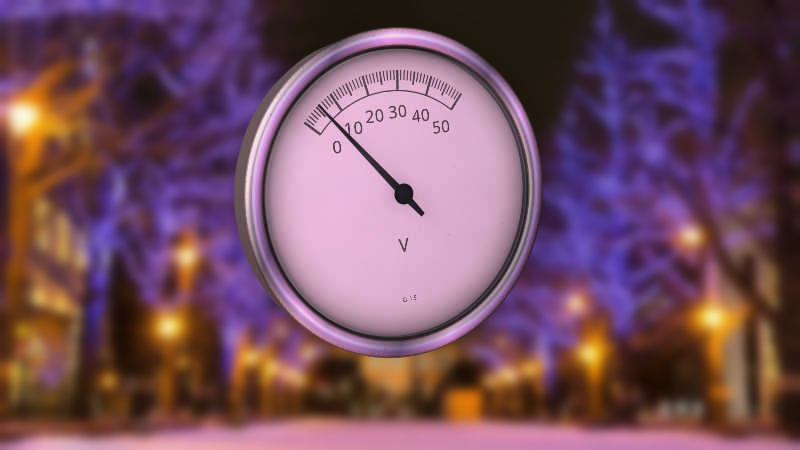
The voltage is 5 V
